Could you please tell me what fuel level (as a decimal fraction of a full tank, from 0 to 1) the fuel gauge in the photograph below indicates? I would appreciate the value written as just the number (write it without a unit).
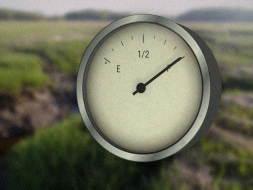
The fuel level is 1
